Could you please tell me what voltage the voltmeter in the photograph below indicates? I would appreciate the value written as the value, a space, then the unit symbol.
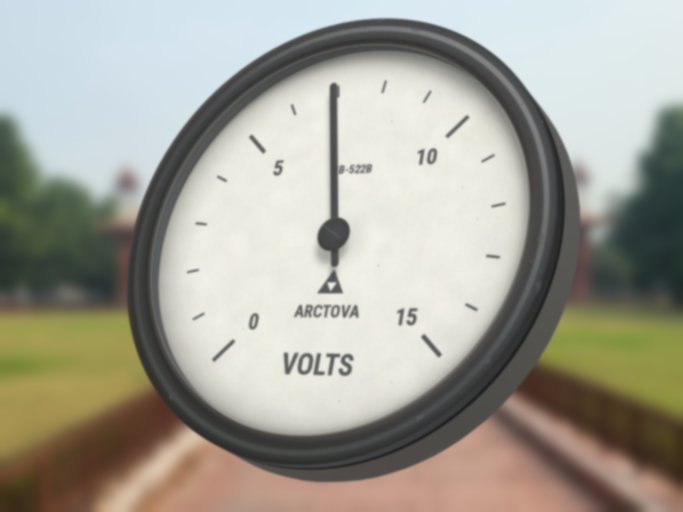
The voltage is 7 V
